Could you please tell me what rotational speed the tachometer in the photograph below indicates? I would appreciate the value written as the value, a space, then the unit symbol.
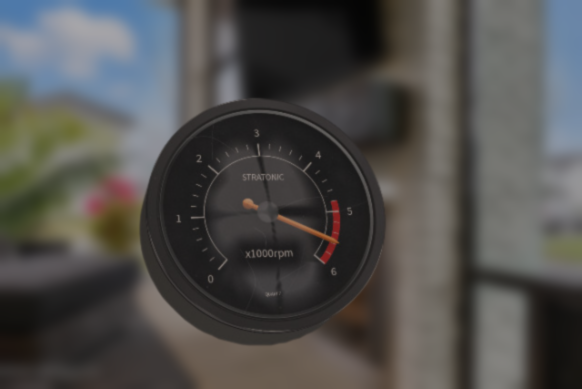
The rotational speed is 5600 rpm
